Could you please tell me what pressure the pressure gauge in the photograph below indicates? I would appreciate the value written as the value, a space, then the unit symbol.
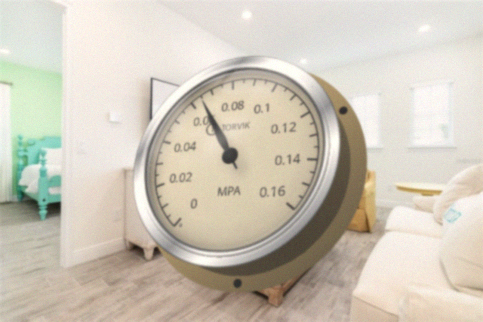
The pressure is 0.065 MPa
